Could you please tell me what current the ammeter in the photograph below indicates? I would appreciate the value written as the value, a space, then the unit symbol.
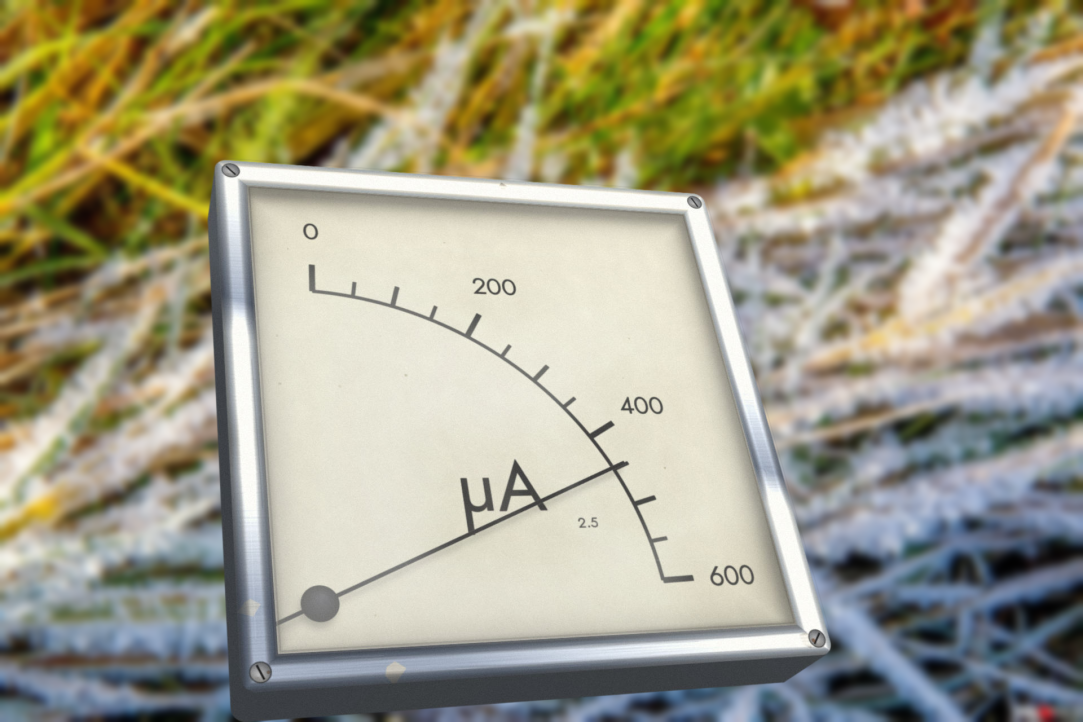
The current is 450 µA
